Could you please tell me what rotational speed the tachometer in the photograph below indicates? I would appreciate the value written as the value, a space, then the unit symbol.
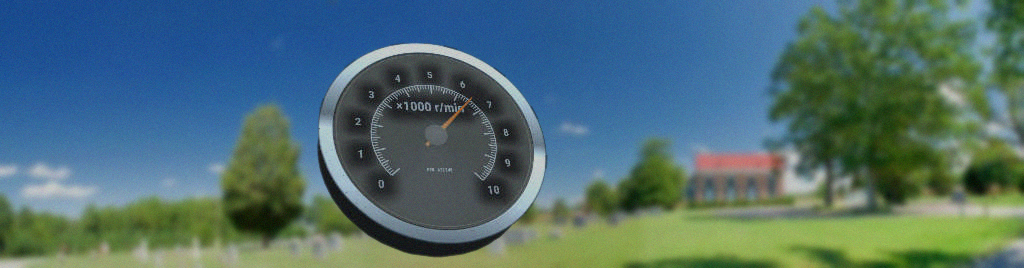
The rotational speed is 6500 rpm
